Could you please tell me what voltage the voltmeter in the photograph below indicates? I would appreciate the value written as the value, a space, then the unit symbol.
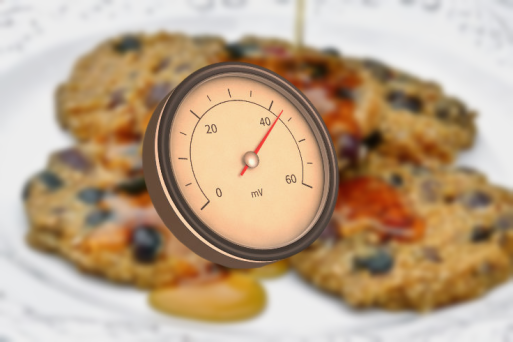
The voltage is 42.5 mV
